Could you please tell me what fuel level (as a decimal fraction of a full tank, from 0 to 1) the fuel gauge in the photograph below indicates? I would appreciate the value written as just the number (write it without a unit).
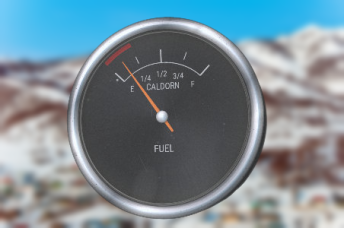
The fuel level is 0.125
